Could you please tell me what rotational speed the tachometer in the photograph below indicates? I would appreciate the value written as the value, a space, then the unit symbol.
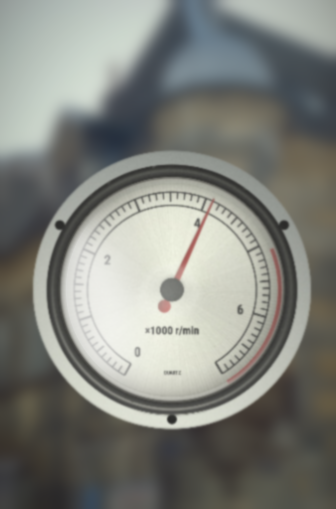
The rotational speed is 4100 rpm
